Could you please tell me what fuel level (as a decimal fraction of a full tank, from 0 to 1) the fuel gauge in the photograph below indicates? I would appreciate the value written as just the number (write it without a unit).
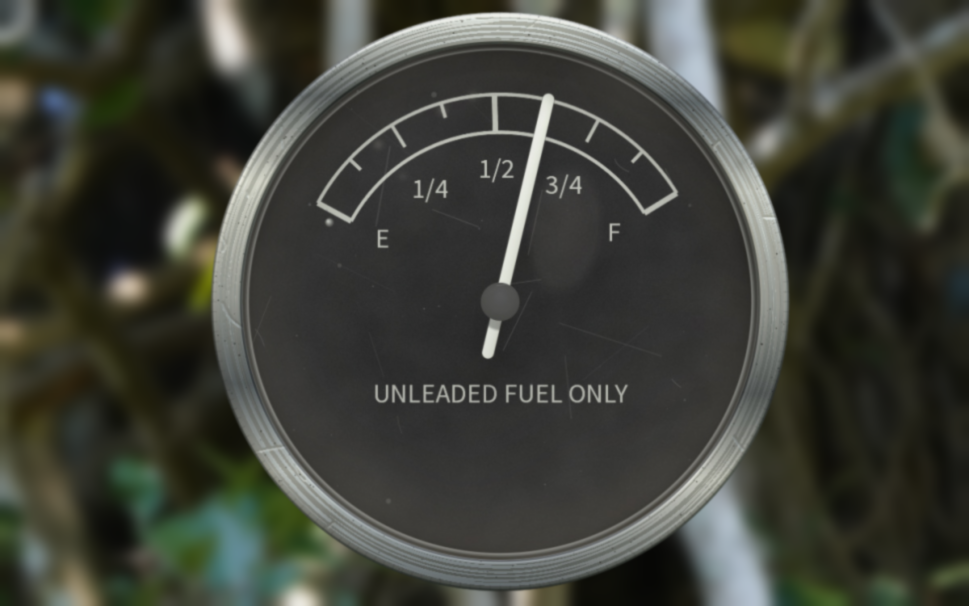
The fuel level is 0.625
